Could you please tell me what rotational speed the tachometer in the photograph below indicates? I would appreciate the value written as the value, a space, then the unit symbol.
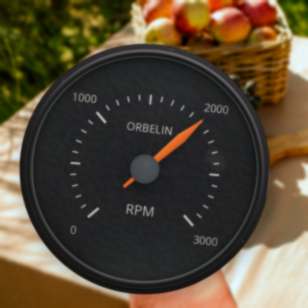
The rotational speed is 2000 rpm
